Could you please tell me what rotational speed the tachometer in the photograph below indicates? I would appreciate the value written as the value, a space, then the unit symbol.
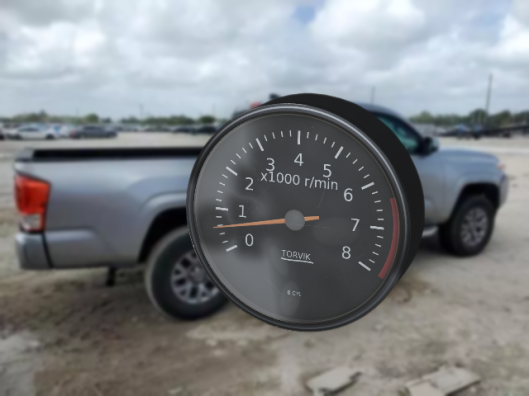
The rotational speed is 600 rpm
